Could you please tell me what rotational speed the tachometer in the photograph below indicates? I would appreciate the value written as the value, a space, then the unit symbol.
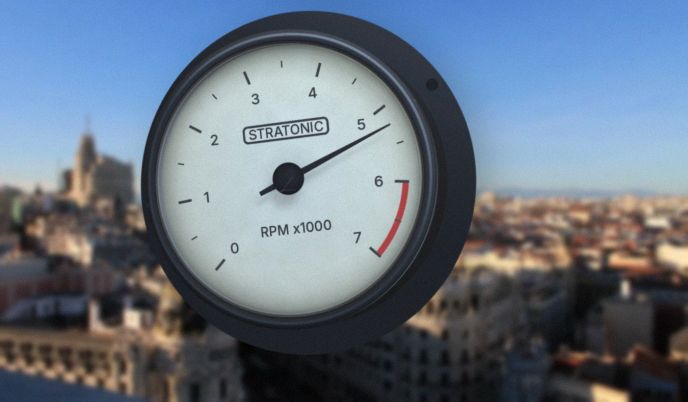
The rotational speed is 5250 rpm
